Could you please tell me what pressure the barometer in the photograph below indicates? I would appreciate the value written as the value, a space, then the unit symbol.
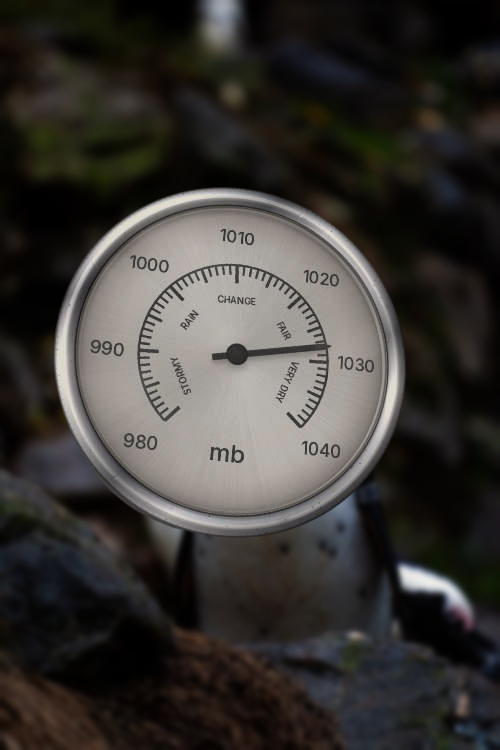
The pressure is 1028 mbar
